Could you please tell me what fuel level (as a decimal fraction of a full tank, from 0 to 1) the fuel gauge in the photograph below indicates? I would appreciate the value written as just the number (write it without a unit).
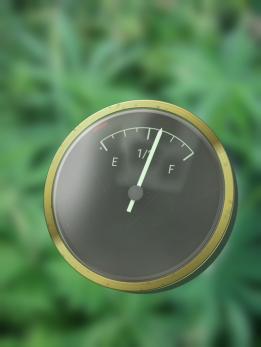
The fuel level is 0.625
